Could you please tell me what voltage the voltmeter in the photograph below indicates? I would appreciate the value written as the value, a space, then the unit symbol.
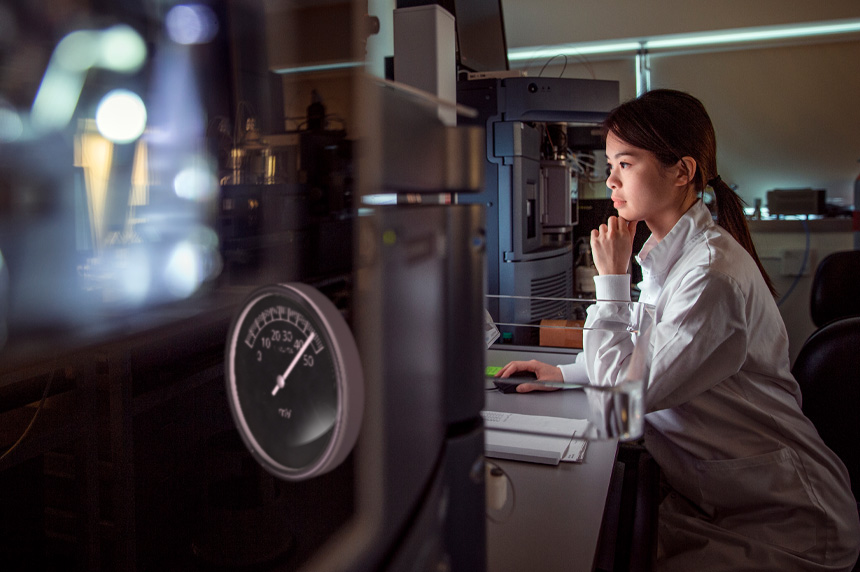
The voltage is 45 mV
